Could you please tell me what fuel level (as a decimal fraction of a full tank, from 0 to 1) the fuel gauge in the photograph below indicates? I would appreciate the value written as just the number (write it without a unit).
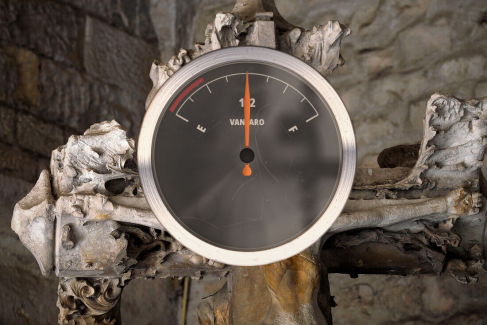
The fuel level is 0.5
